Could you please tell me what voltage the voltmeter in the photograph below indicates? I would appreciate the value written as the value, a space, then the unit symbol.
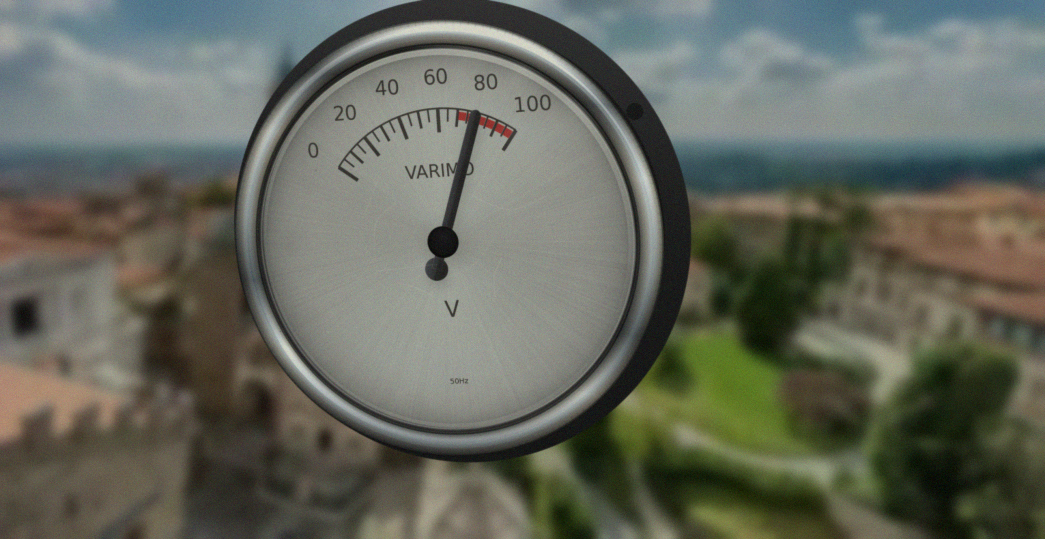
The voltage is 80 V
